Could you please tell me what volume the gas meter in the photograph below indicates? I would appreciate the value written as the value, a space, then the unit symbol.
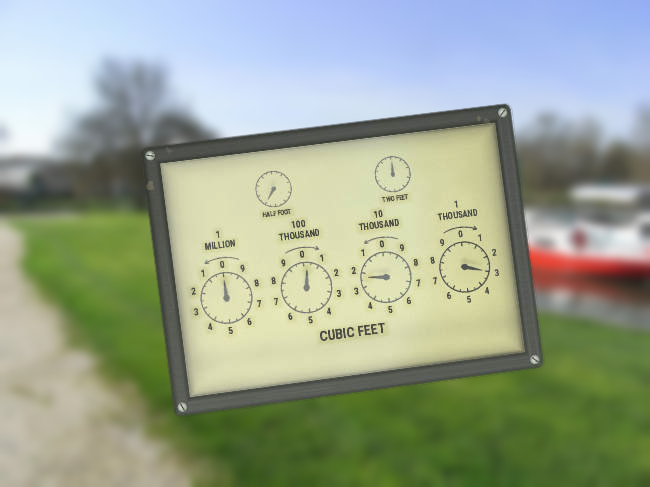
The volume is 2300 ft³
